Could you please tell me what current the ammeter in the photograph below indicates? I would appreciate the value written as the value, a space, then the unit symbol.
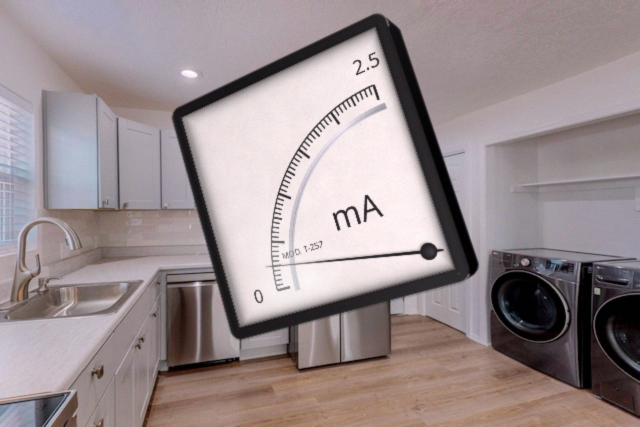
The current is 0.25 mA
